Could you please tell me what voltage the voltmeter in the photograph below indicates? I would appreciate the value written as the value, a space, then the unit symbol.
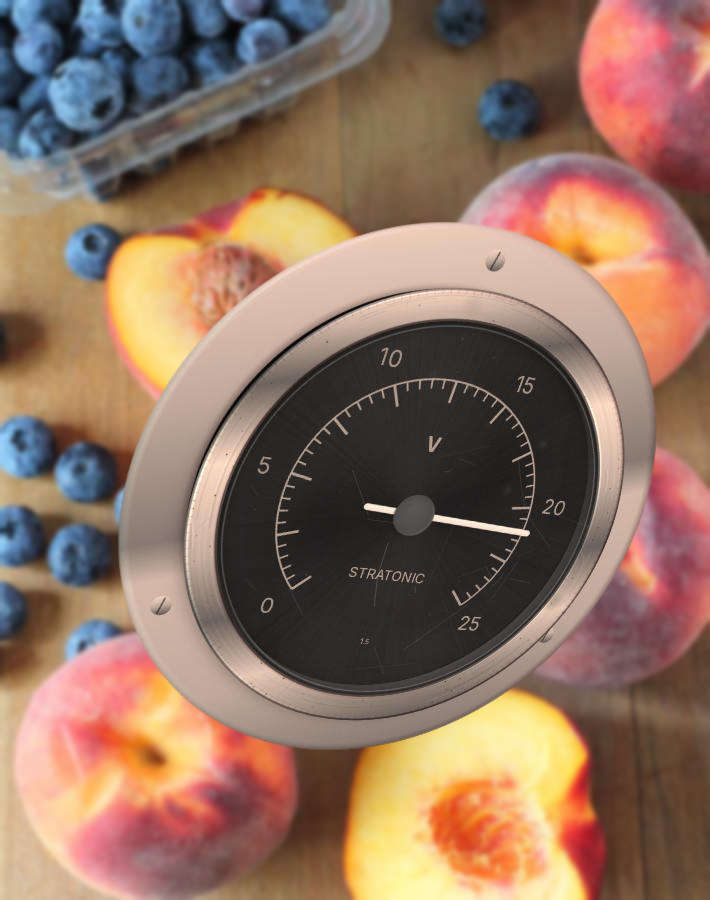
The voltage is 21 V
